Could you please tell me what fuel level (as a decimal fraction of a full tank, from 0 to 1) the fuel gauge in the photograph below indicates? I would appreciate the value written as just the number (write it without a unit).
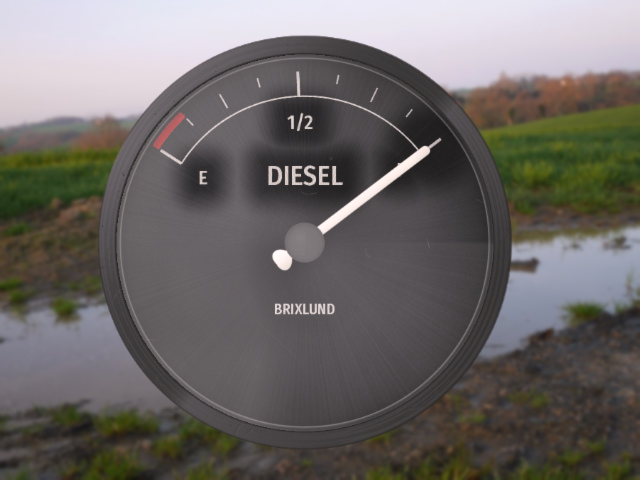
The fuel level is 1
